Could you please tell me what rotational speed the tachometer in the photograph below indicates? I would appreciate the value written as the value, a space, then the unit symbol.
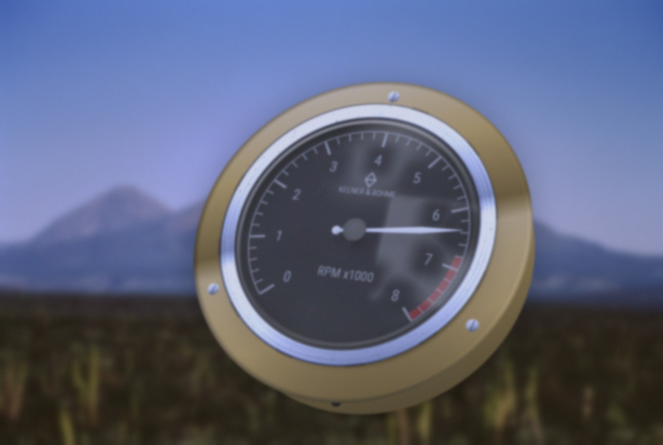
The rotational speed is 6400 rpm
